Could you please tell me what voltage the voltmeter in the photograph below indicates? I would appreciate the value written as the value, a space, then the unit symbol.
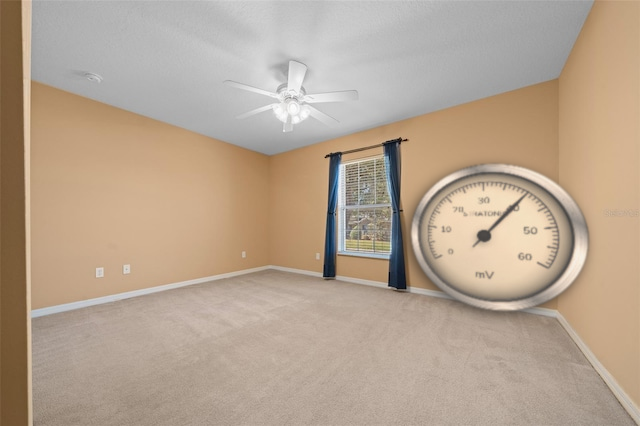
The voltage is 40 mV
